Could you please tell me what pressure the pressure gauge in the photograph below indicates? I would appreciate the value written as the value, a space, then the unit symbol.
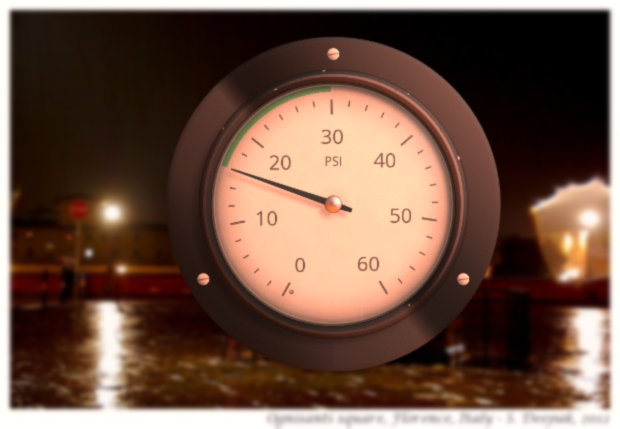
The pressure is 16 psi
